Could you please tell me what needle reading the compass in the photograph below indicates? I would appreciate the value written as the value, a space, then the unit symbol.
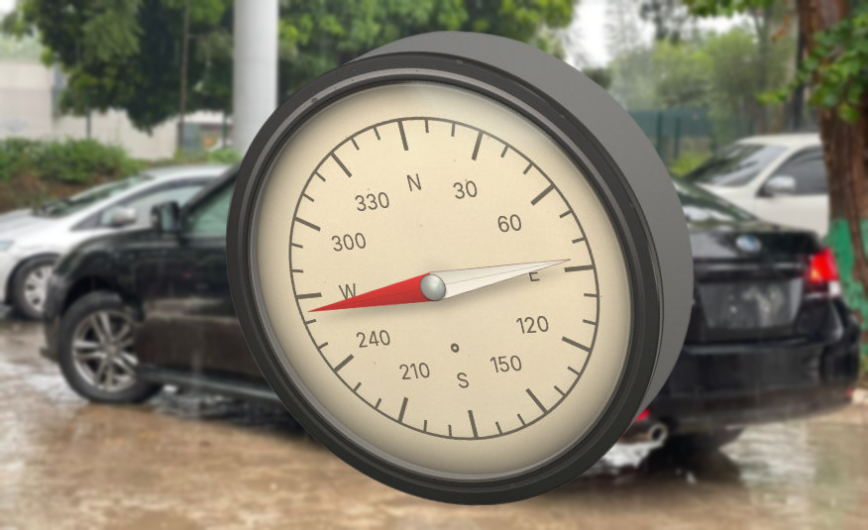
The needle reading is 265 °
